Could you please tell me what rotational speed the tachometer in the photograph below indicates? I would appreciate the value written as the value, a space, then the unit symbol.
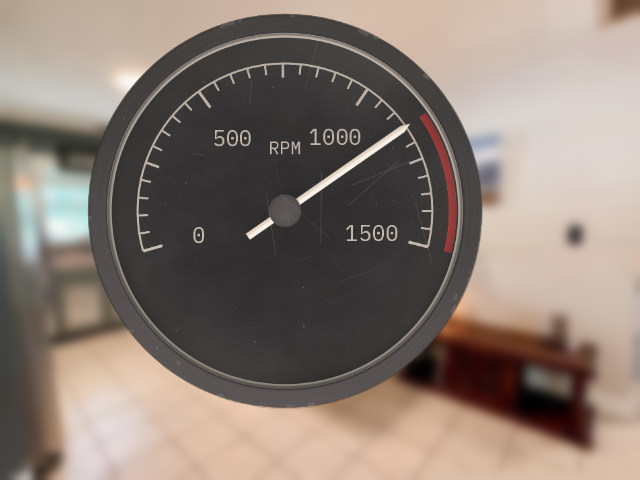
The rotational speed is 1150 rpm
